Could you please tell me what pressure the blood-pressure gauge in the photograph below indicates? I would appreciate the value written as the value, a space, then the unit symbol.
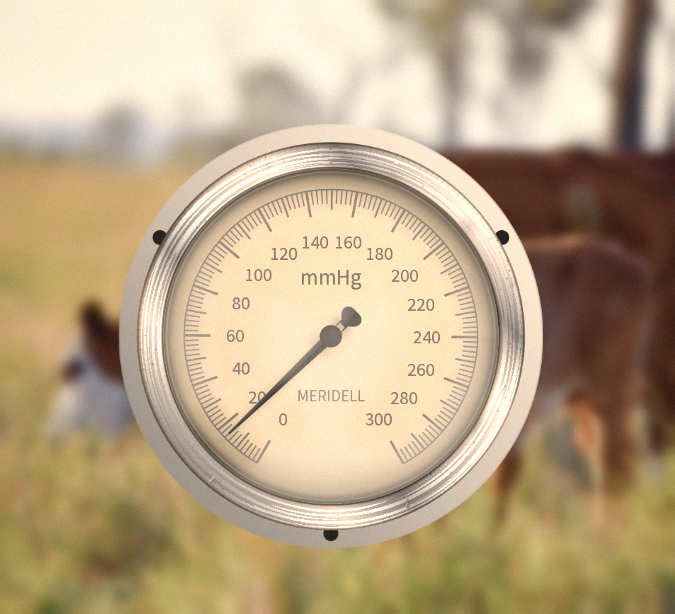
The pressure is 16 mmHg
